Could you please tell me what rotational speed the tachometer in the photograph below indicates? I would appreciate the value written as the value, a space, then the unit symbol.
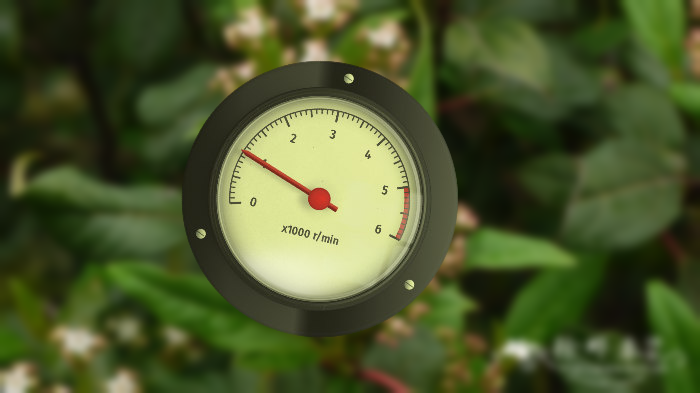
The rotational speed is 1000 rpm
